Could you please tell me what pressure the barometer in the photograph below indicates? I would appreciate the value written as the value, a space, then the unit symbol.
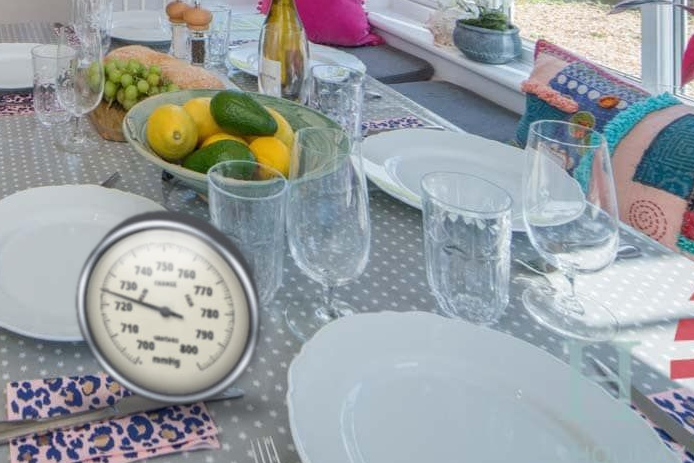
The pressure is 725 mmHg
